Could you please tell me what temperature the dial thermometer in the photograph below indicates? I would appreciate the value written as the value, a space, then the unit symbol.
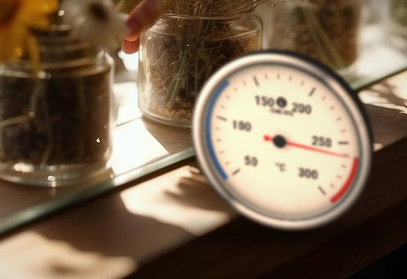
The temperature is 260 °C
